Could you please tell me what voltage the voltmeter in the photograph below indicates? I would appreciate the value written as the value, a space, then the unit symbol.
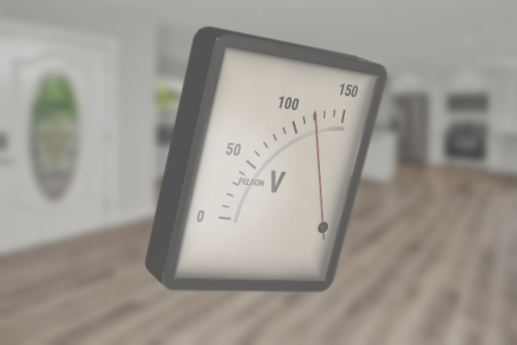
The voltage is 120 V
